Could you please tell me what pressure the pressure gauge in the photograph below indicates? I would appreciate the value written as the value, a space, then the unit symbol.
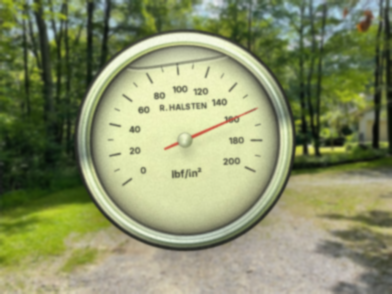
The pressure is 160 psi
